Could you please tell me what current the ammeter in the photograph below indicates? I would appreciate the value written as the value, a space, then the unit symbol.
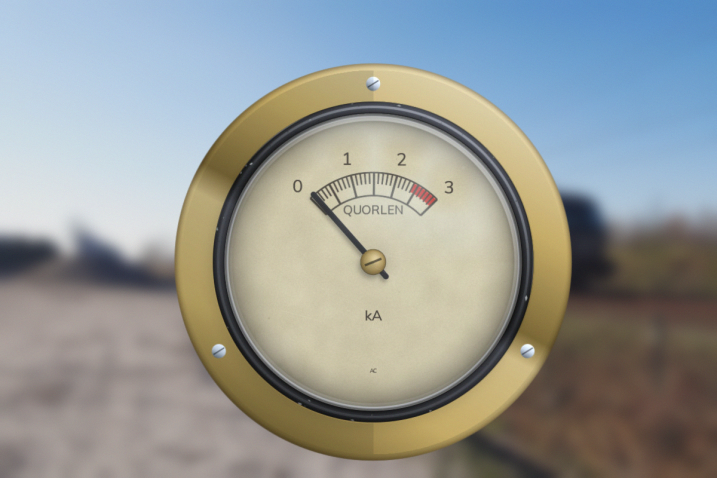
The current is 0.1 kA
